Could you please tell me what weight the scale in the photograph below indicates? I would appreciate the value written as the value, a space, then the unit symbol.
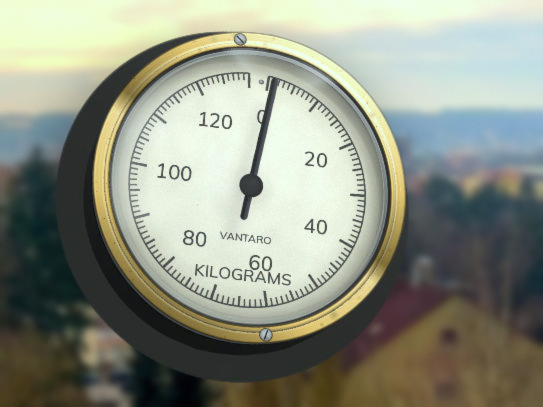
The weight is 1 kg
